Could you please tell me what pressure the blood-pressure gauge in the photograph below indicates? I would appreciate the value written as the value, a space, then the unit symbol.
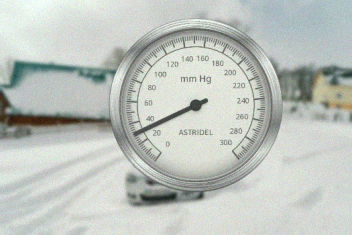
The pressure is 30 mmHg
